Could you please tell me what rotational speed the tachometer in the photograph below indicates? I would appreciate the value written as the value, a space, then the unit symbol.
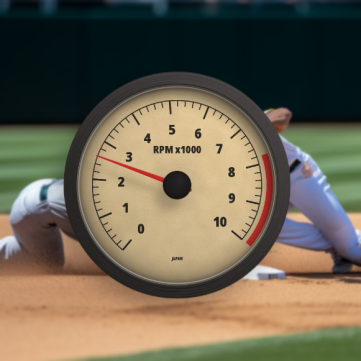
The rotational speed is 2600 rpm
